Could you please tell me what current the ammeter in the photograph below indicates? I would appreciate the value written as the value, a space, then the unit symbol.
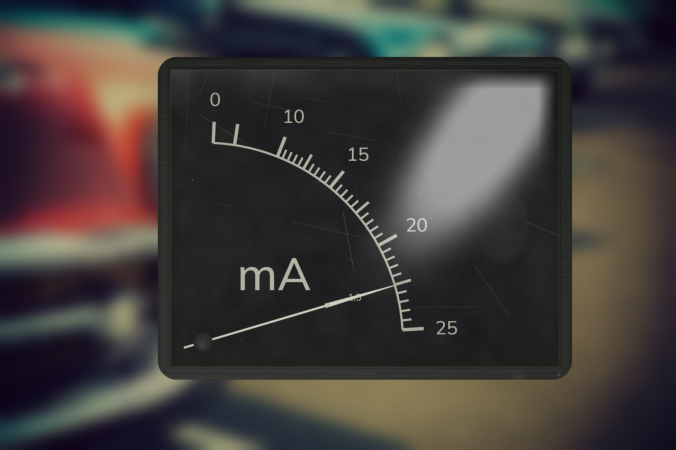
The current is 22.5 mA
